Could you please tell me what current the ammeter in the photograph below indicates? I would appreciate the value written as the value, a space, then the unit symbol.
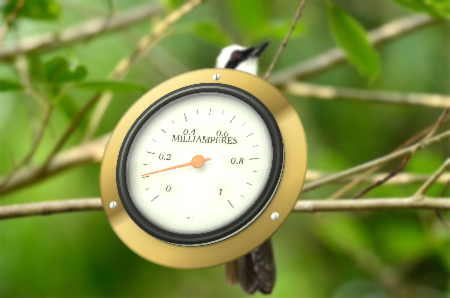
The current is 0.1 mA
